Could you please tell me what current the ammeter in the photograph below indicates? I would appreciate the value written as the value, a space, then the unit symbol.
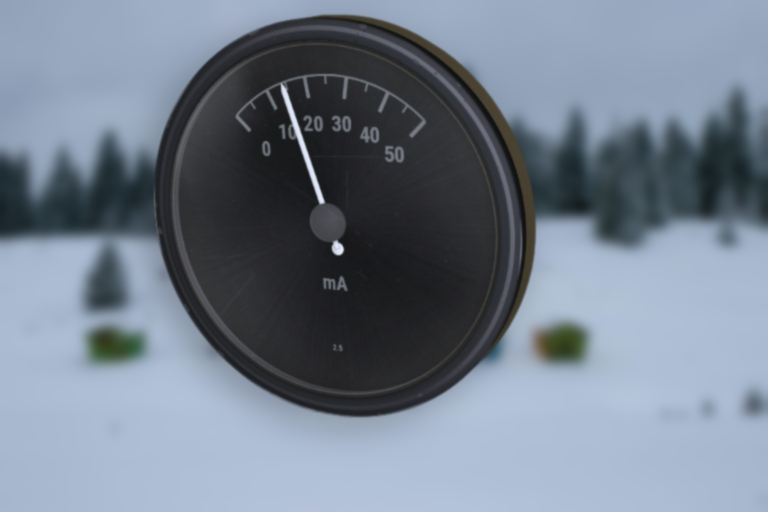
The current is 15 mA
